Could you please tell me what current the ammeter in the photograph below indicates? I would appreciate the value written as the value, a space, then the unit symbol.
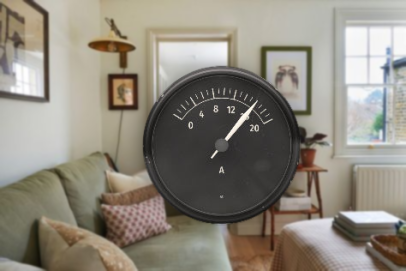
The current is 16 A
